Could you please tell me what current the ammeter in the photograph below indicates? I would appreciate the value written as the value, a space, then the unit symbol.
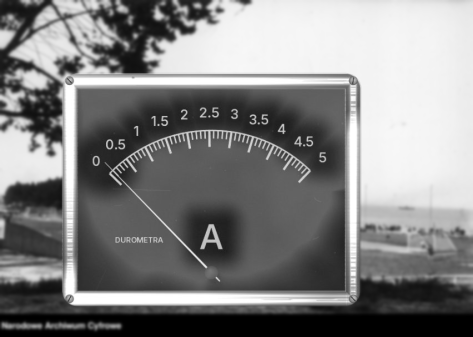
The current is 0.1 A
